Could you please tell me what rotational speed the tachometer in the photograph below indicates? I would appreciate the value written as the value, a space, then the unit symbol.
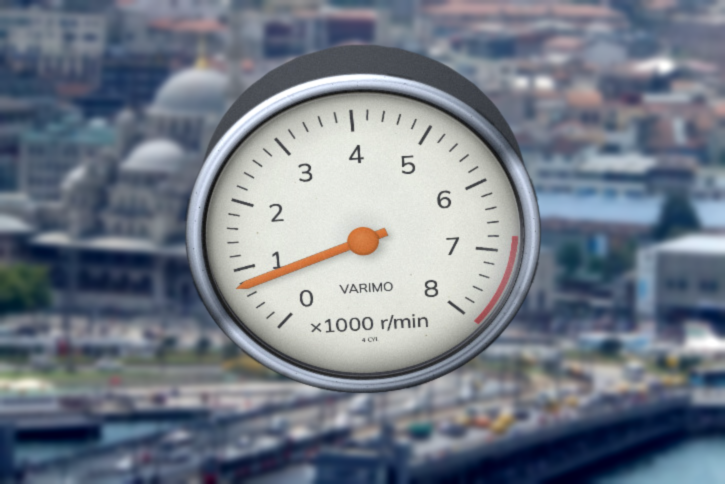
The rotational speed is 800 rpm
